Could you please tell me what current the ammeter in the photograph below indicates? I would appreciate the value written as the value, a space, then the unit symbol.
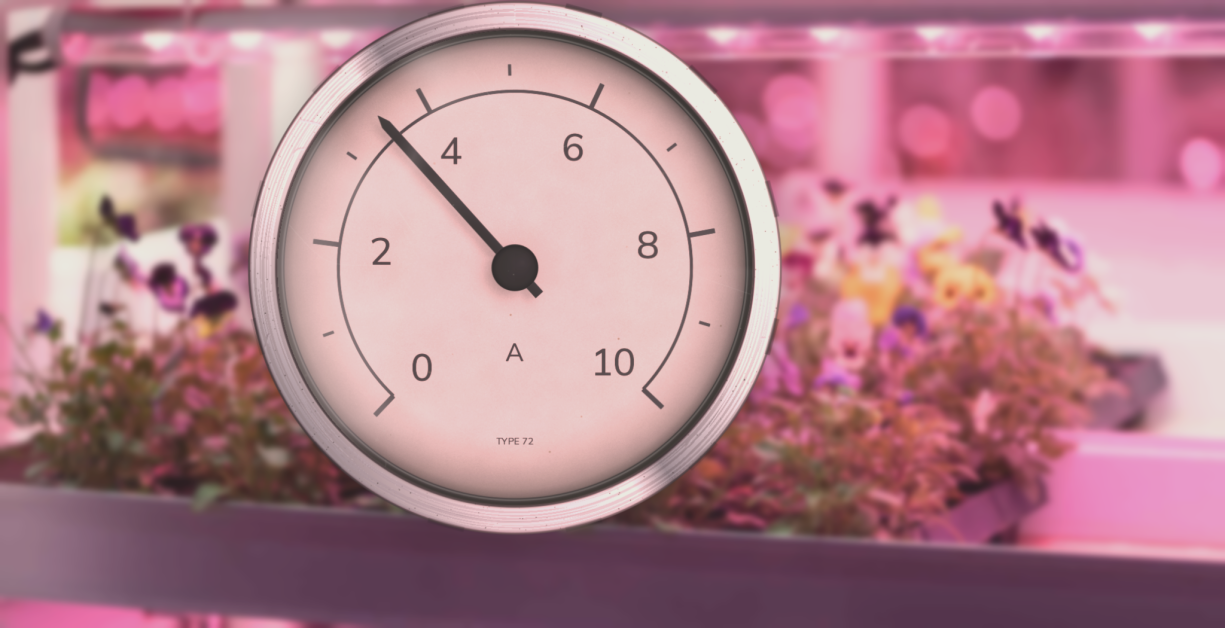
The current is 3.5 A
